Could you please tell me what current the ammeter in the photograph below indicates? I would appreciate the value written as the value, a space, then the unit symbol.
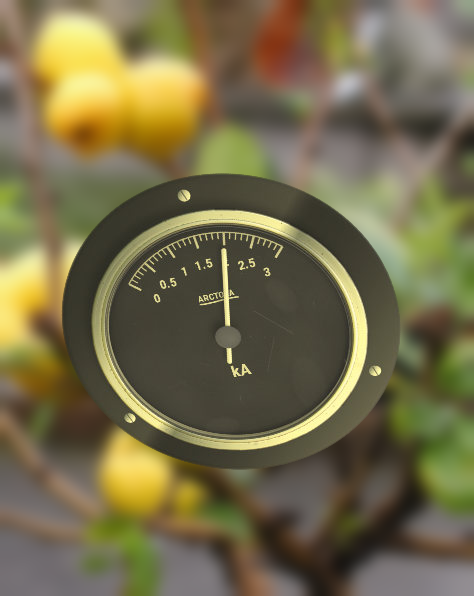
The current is 2 kA
